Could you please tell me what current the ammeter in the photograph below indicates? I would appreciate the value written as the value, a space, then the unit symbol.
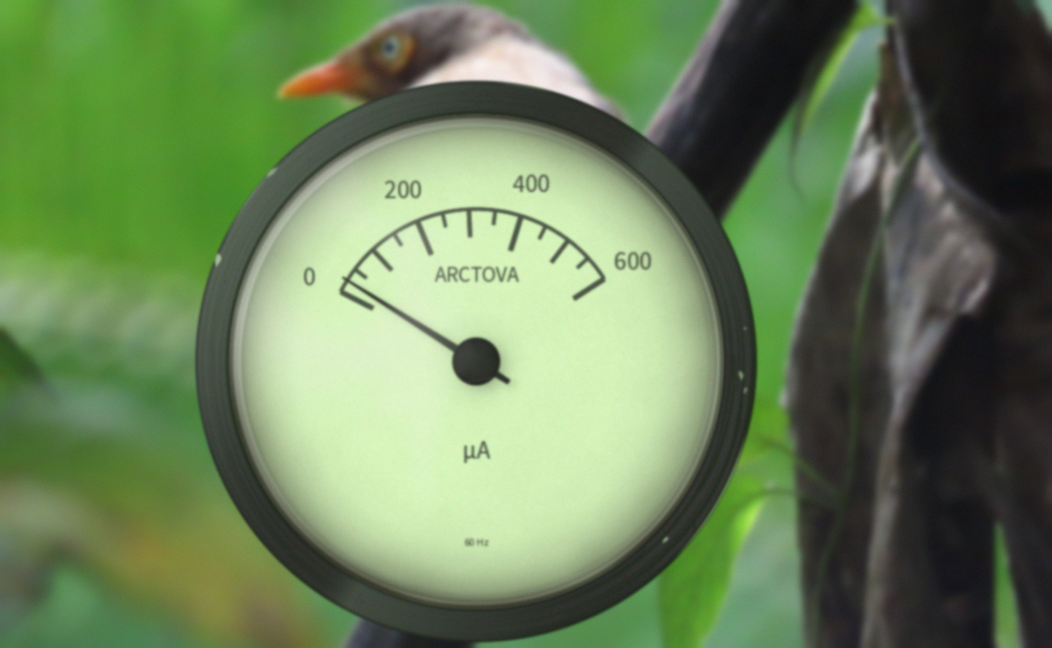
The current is 25 µA
